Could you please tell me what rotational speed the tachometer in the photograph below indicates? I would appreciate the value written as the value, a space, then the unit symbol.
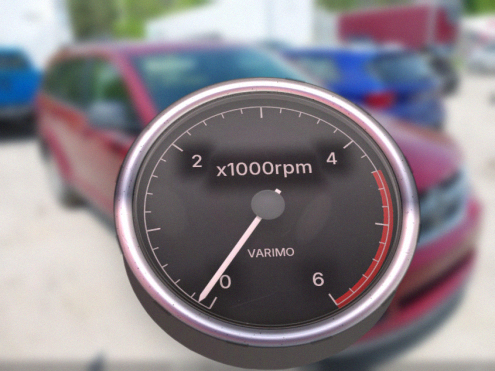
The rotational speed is 100 rpm
